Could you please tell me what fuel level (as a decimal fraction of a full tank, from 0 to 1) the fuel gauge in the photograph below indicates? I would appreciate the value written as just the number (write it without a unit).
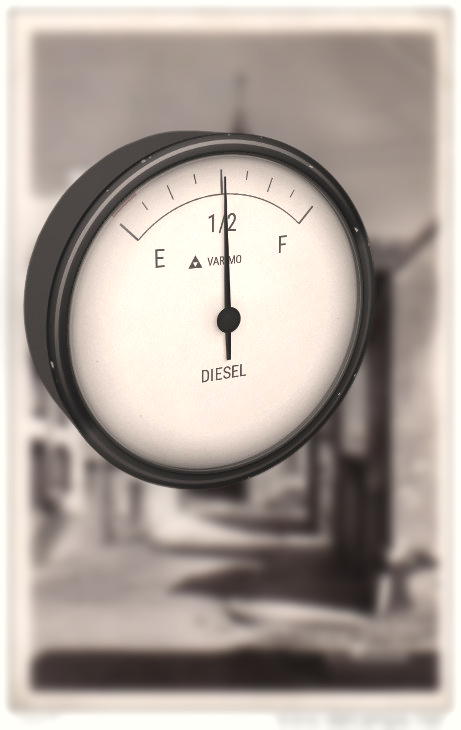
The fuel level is 0.5
